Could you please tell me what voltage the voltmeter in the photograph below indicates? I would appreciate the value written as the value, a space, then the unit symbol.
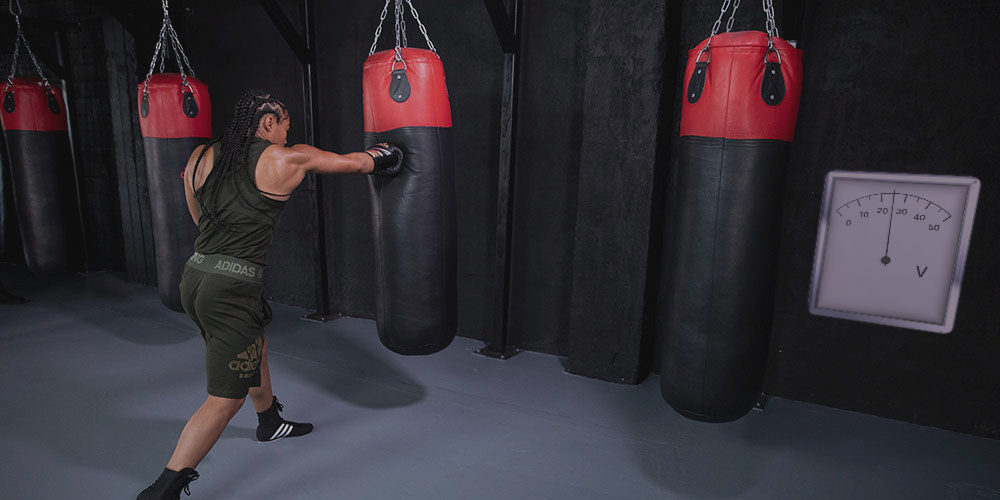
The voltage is 25 V
